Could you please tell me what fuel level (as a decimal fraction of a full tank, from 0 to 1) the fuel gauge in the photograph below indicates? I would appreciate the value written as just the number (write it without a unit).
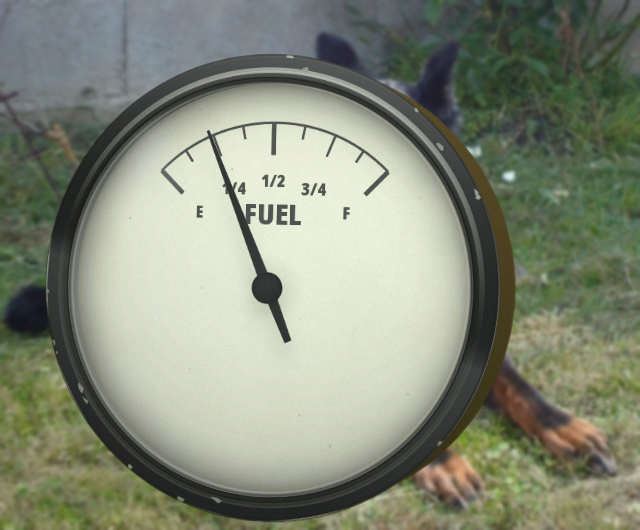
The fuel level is 0.25
